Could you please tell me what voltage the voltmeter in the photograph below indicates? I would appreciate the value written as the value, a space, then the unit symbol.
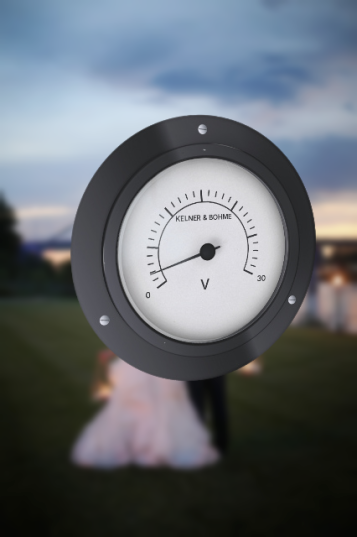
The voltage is 2 V
